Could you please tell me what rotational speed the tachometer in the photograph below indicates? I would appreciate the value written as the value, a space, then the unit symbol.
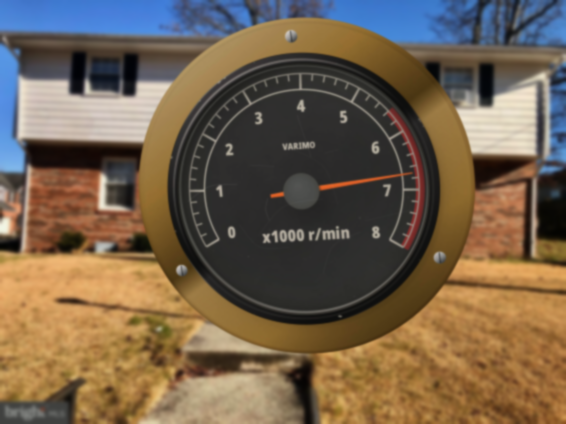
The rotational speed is 6700 rpm
